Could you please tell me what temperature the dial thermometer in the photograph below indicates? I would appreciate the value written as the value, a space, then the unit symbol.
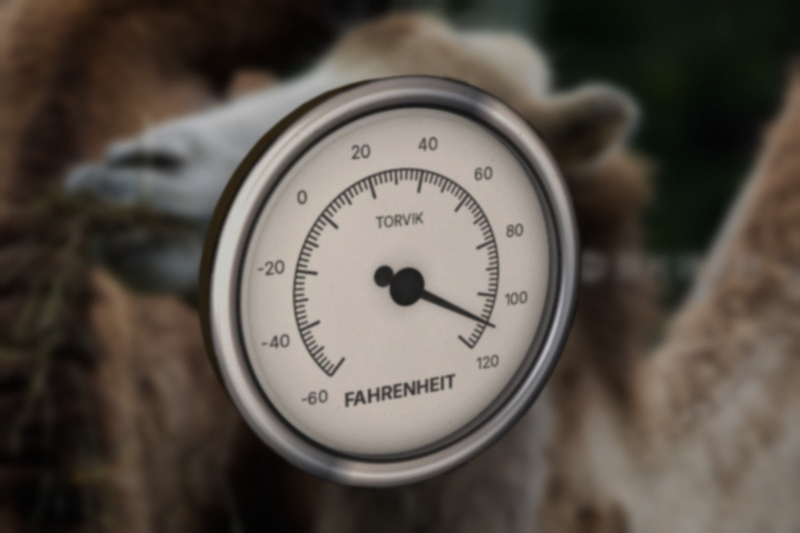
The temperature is 110 °F
